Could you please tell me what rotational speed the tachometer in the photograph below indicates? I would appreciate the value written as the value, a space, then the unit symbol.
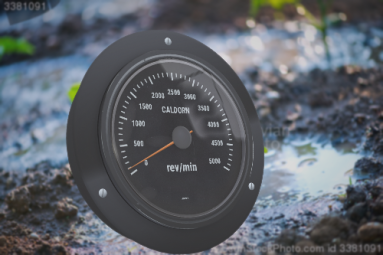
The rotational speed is 100 rpm
